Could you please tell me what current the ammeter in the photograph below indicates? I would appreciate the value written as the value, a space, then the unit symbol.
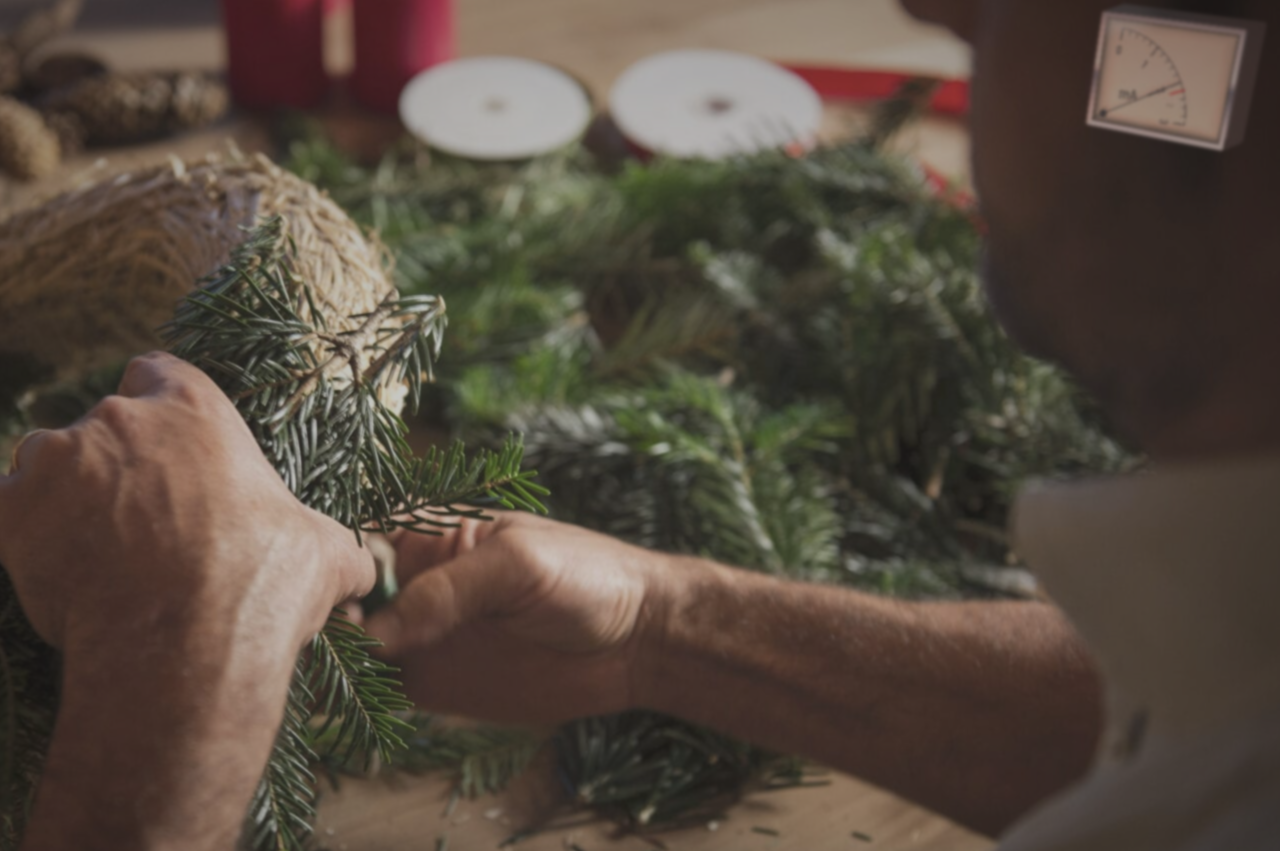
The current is 2 mA
